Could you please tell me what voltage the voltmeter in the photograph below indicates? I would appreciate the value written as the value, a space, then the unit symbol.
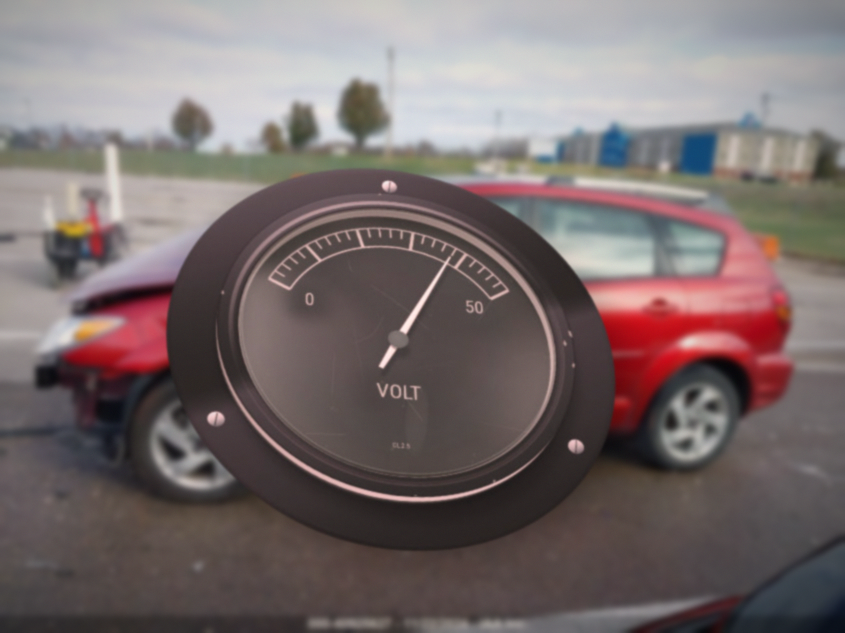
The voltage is 38 V
